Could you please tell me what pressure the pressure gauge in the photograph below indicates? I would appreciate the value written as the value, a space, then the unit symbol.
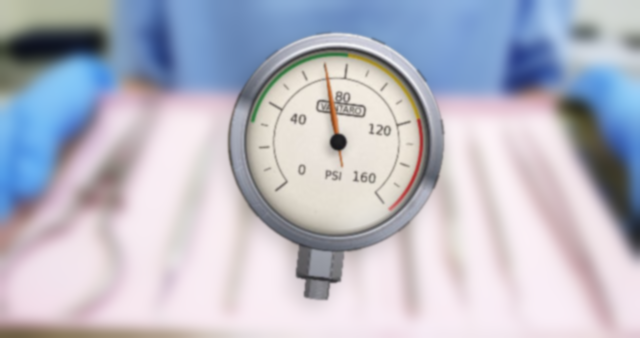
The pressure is 70 psi
